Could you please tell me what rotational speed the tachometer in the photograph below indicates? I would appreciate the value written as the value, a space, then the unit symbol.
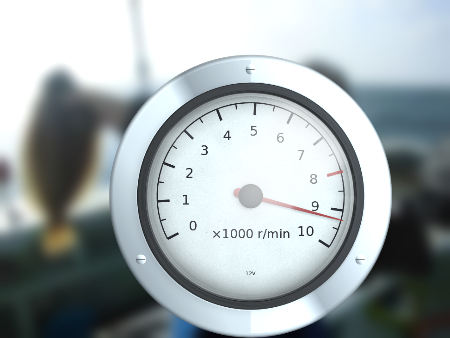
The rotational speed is 9250 rpm
